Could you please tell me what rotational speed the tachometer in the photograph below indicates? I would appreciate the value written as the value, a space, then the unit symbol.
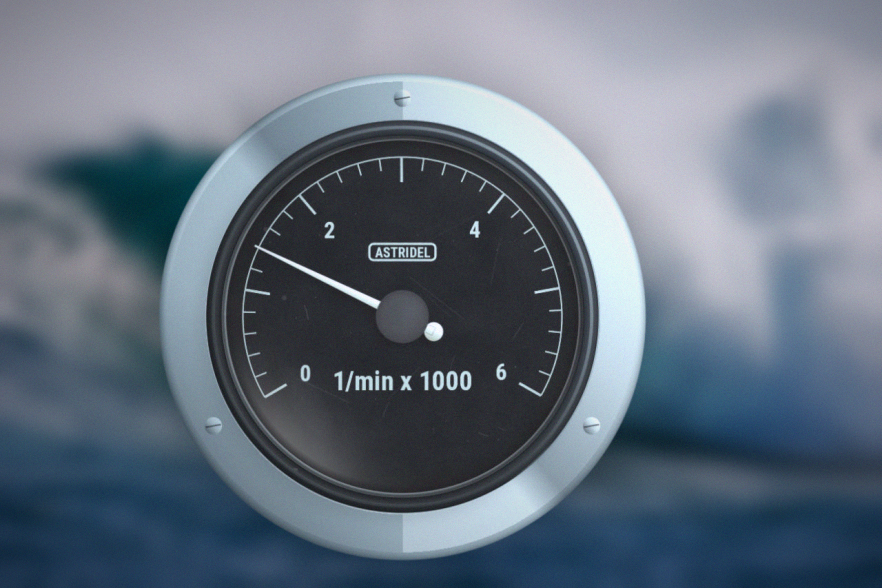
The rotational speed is 1400 rpm
